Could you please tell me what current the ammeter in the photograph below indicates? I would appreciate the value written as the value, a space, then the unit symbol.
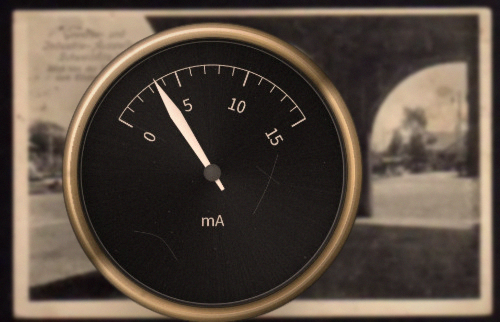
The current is 3.5 mA
